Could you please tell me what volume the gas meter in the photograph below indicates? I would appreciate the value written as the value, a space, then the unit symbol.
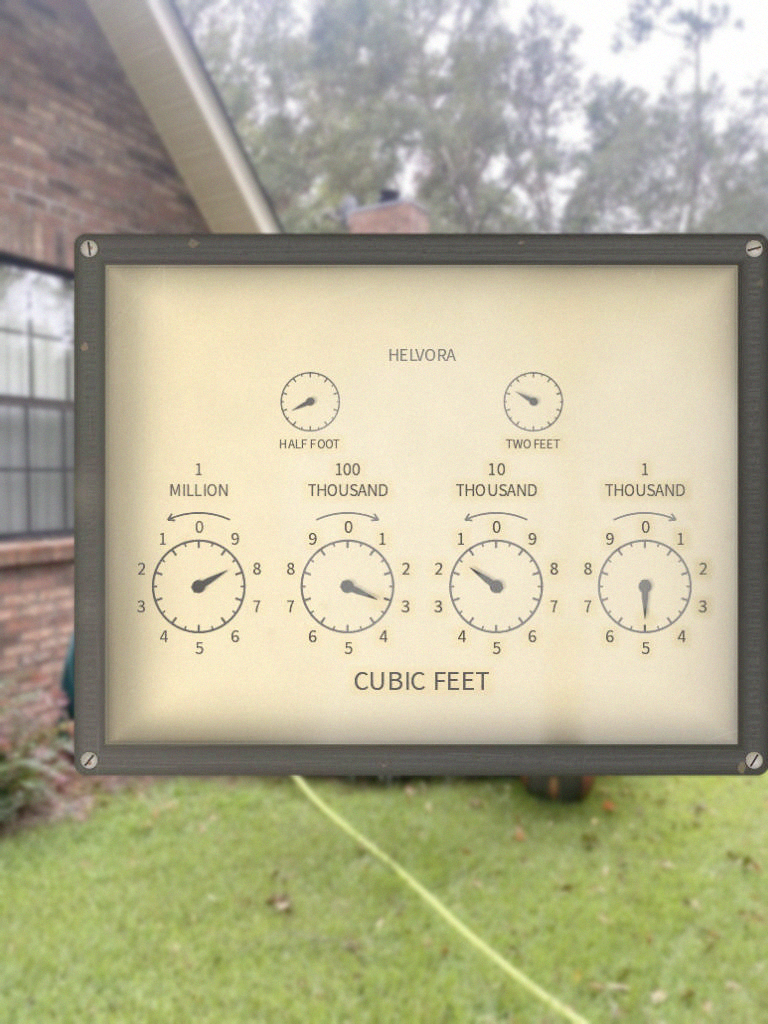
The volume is 831500 ft³
